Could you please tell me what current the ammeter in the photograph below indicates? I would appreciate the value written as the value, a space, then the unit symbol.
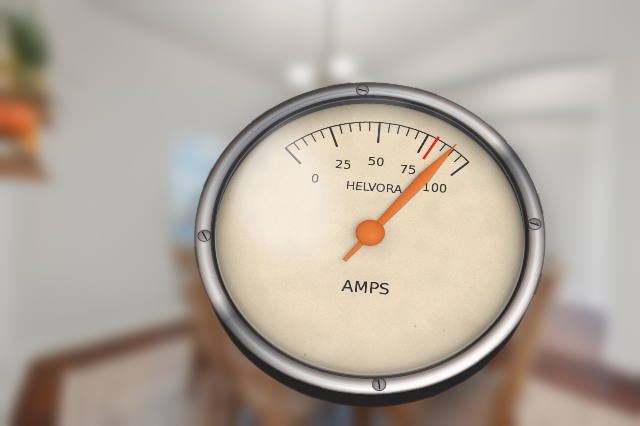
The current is 90 A
